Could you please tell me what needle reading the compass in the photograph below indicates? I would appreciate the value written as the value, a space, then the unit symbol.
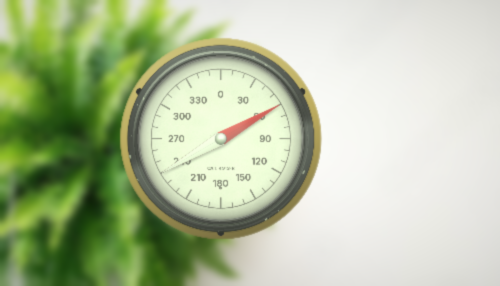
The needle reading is 60 °
